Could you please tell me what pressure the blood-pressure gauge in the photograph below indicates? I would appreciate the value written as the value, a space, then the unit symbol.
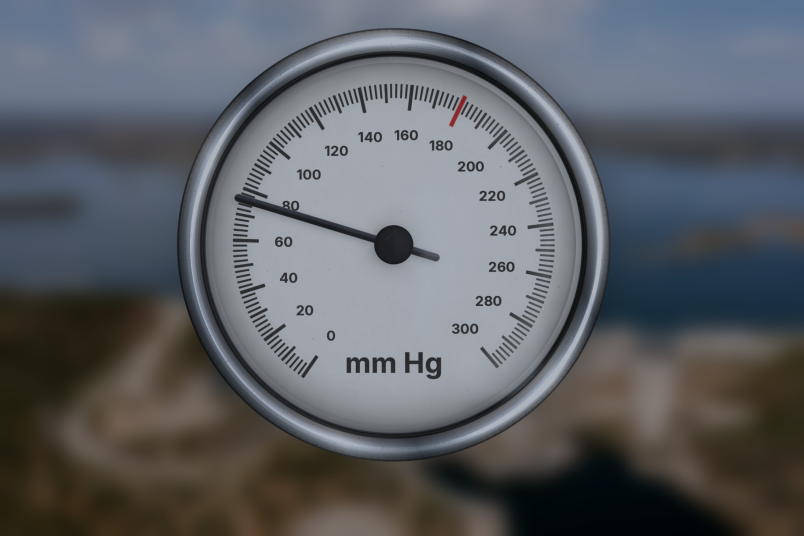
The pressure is 76 mmHg
